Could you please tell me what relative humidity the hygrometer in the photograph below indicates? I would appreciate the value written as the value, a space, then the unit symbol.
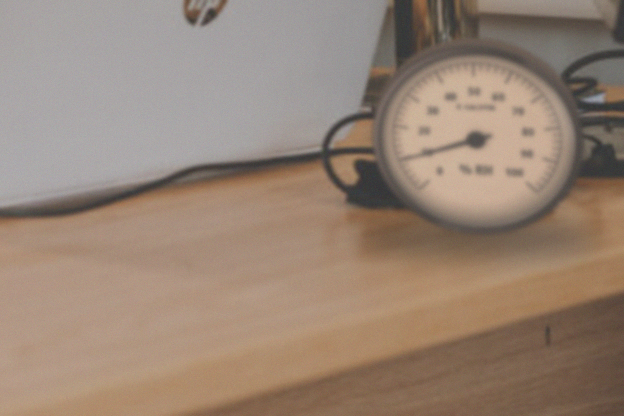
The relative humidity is 10 %
